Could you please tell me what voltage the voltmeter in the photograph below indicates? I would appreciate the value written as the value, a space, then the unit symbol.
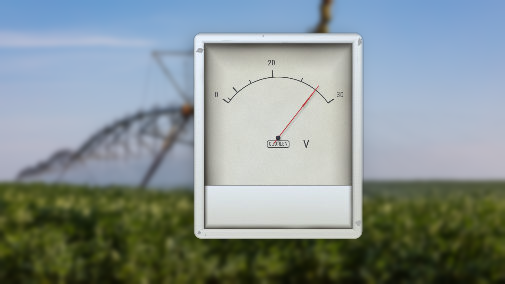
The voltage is 27.5 V
